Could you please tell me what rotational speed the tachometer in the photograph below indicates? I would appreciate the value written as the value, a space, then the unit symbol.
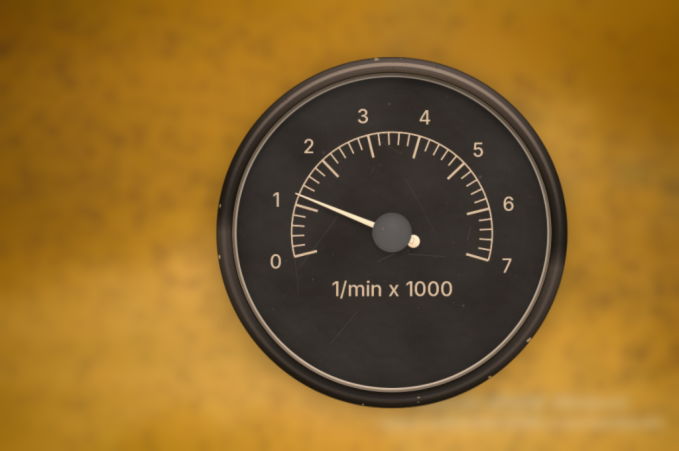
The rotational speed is 1200 rpm
